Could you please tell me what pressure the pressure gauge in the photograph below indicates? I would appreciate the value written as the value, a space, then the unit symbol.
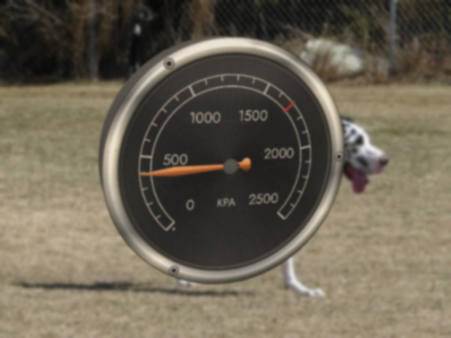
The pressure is 400 kPa
